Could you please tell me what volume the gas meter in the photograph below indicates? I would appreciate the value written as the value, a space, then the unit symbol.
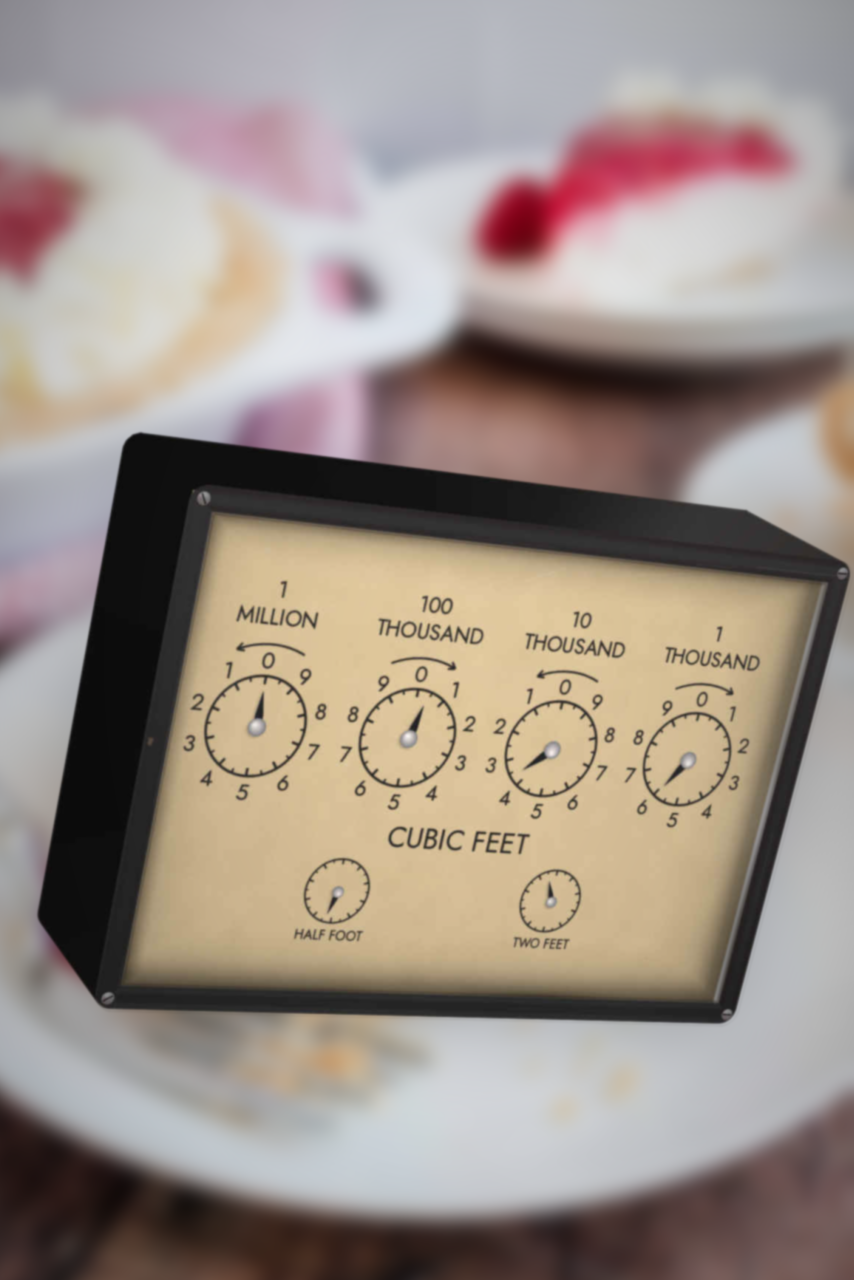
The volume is 3600 ft³
